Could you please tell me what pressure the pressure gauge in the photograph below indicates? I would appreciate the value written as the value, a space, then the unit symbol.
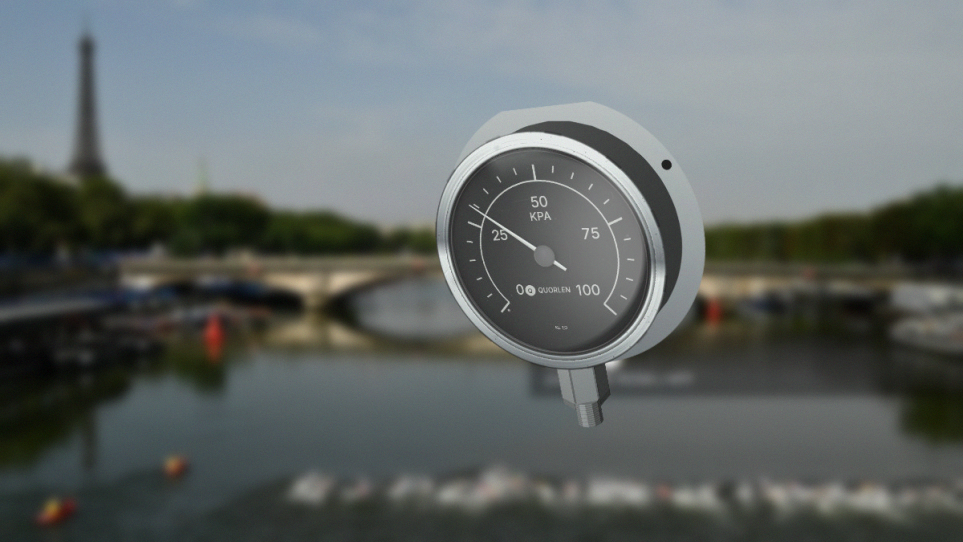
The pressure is 30 kPa
